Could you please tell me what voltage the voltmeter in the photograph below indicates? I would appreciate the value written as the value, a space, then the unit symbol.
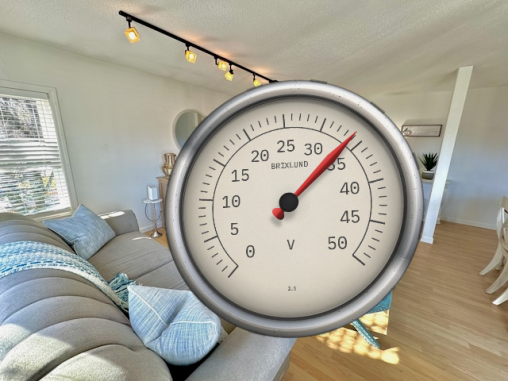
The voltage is 34 V
